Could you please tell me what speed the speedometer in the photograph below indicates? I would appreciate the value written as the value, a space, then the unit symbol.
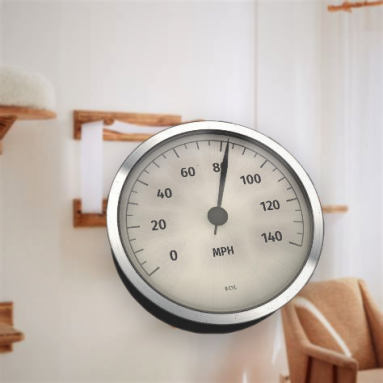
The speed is 82.5 mph
